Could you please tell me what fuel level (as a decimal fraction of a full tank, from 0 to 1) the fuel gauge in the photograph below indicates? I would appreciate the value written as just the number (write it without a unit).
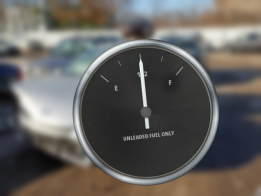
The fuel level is 0.5
